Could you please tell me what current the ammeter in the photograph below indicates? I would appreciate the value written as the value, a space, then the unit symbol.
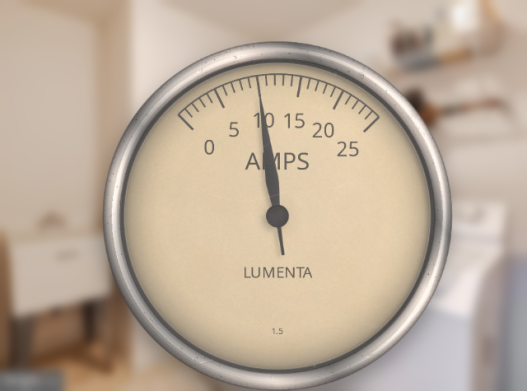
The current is 10 A
